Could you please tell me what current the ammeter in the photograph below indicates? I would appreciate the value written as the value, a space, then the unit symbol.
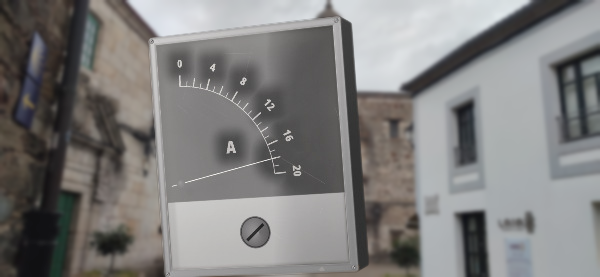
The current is 18 A
